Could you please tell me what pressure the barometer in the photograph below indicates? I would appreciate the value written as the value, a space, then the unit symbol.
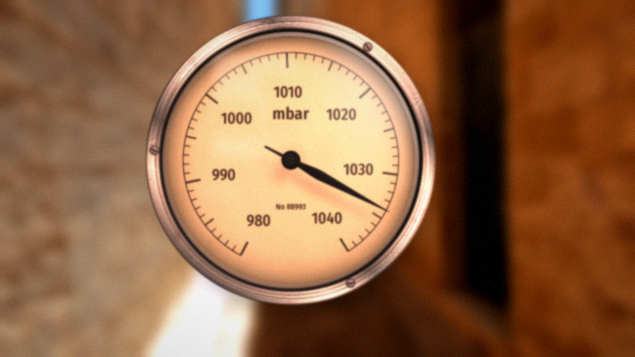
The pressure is 1034 mbar
